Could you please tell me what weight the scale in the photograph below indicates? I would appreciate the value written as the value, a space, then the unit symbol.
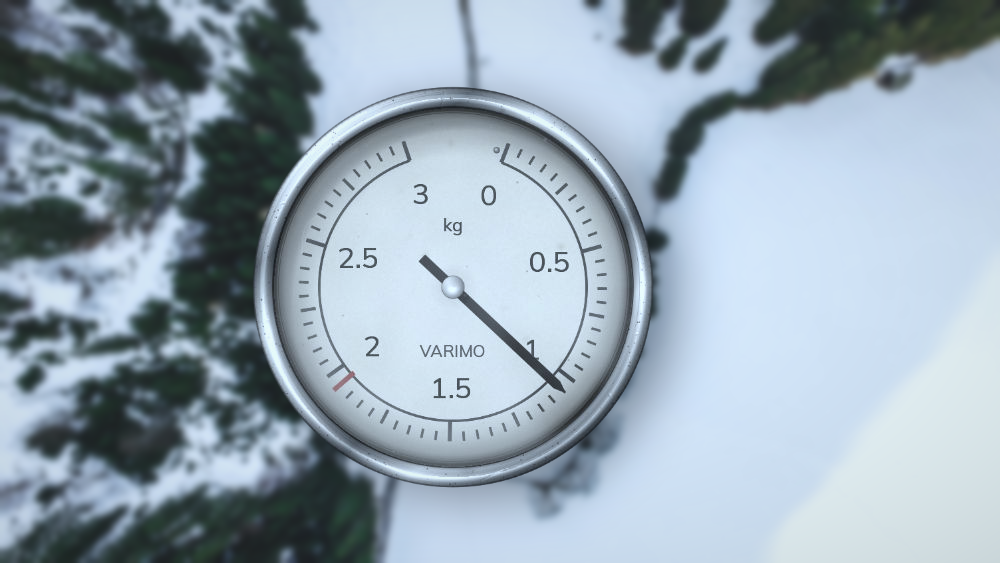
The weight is 1.05 kg
